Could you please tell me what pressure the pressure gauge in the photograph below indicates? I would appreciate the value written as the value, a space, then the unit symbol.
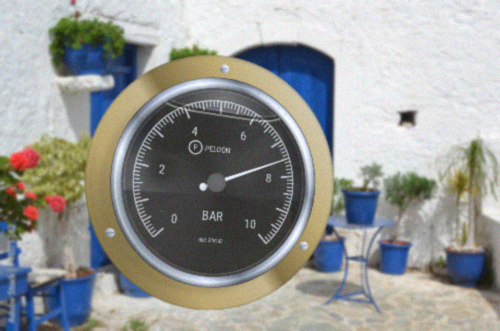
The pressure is 7.5 bar
